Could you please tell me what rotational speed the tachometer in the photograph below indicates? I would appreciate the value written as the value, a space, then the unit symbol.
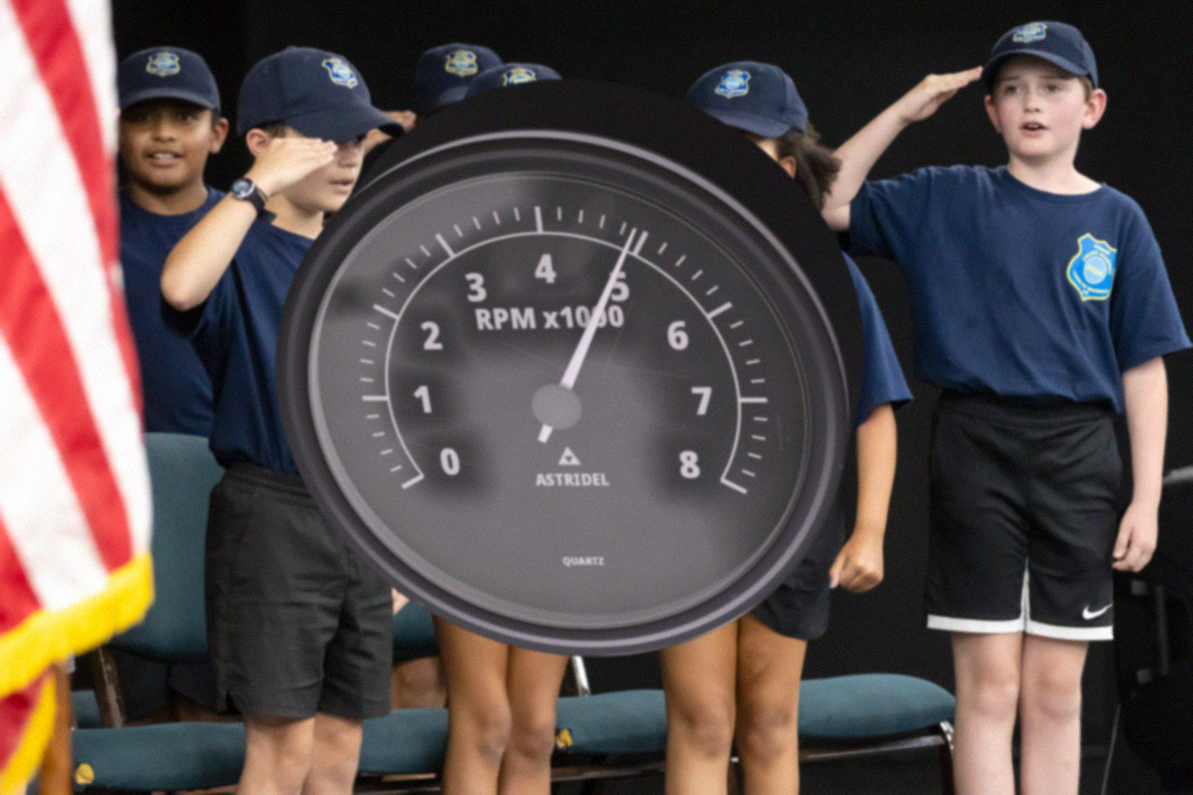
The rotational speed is 4900 rpm
